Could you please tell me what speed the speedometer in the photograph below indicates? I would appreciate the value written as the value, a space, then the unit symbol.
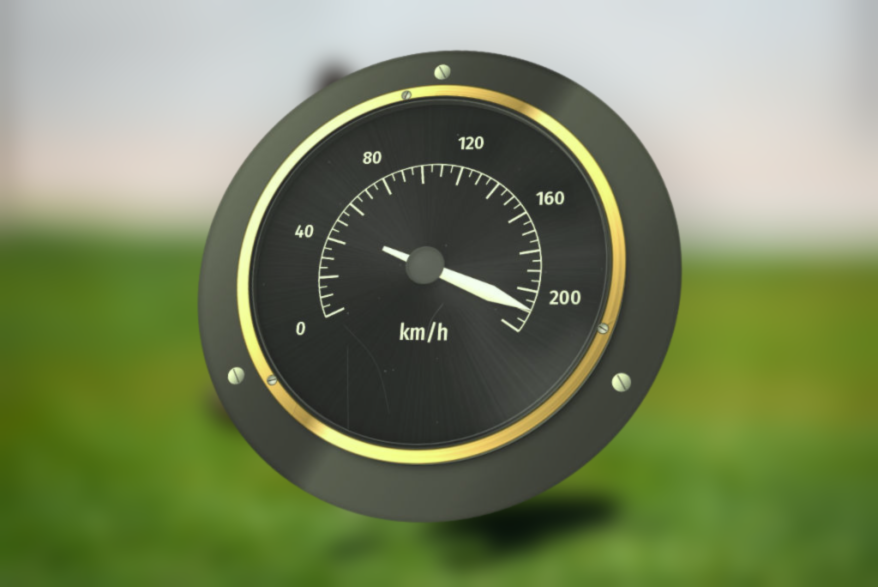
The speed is 210 km/h
